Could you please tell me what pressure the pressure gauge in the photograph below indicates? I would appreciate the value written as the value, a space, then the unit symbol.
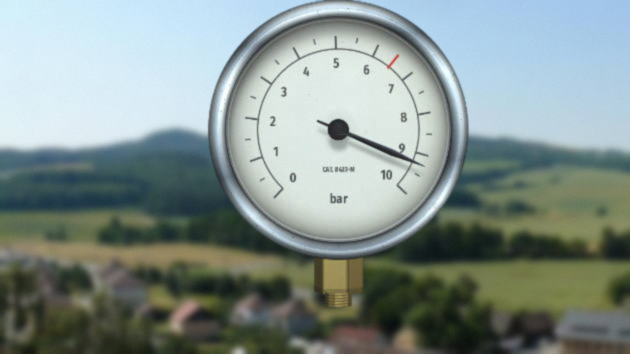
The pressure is 9.25 bar
